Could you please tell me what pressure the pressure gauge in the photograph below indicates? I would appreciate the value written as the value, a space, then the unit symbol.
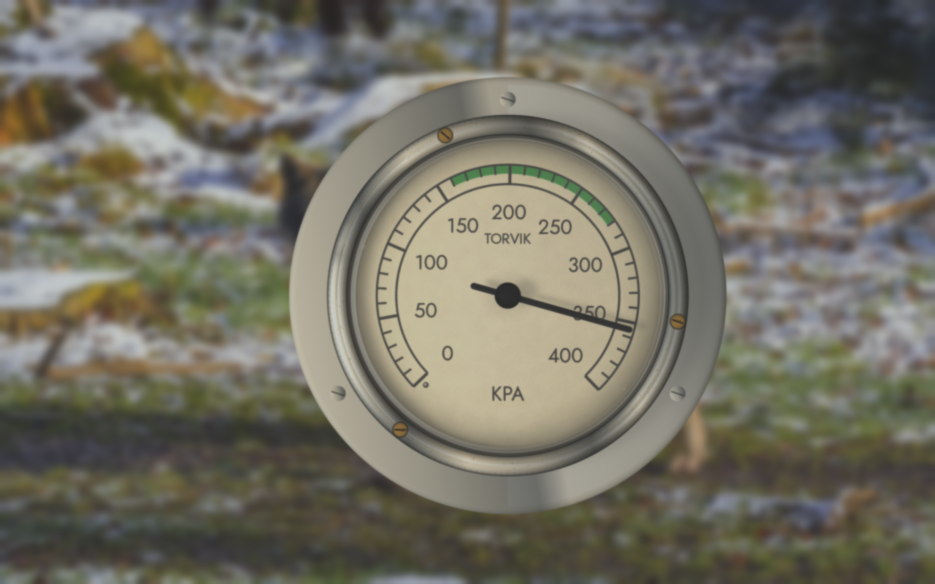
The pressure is 355 kPa
